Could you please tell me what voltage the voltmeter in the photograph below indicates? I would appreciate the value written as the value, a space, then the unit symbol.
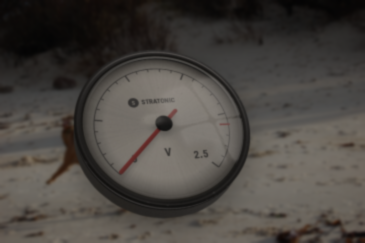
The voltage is 0 V
